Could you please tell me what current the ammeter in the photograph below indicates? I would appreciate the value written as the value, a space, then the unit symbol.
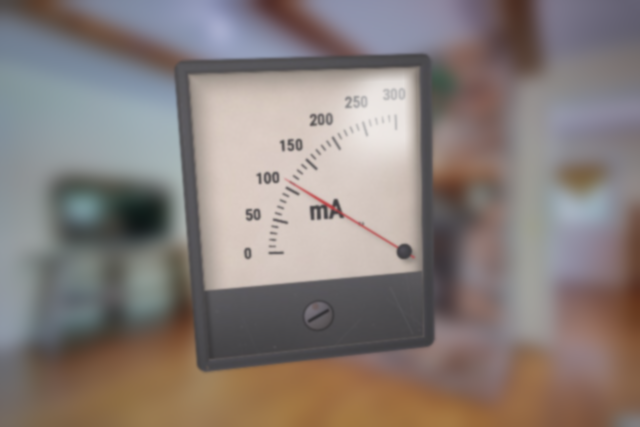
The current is 110 mA
